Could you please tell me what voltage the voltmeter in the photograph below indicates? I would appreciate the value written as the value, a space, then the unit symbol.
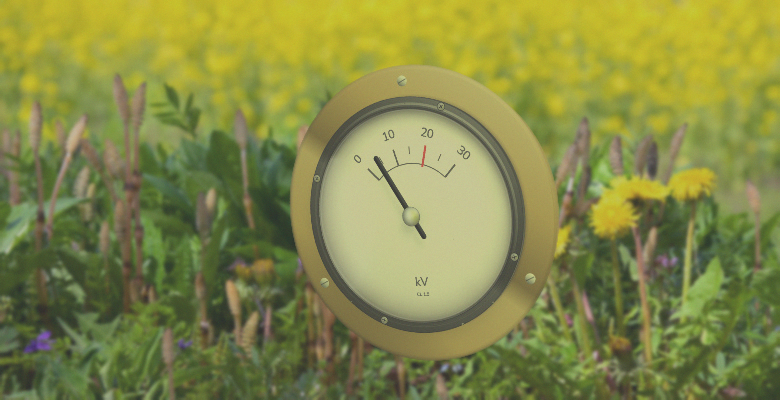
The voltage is 5 kV
